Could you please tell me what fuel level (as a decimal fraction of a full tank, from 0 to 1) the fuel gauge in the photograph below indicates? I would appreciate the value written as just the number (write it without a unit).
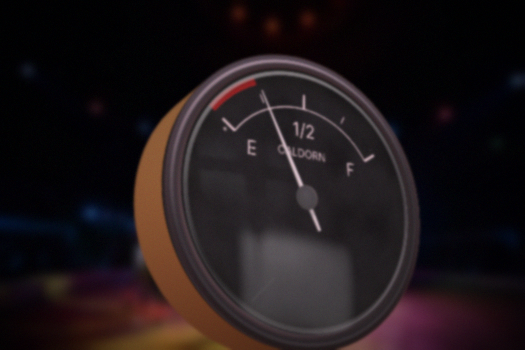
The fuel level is 0.25
